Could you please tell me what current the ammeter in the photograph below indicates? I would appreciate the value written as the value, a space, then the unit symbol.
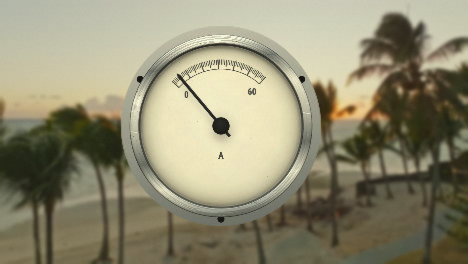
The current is 5 A
